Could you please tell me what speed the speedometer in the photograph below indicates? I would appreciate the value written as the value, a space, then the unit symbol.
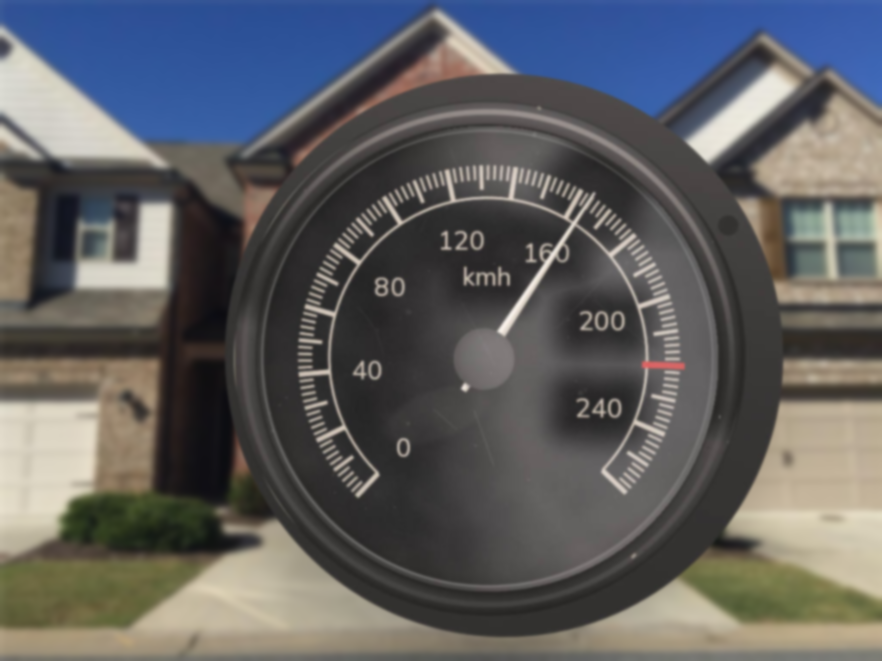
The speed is 164 km/h
